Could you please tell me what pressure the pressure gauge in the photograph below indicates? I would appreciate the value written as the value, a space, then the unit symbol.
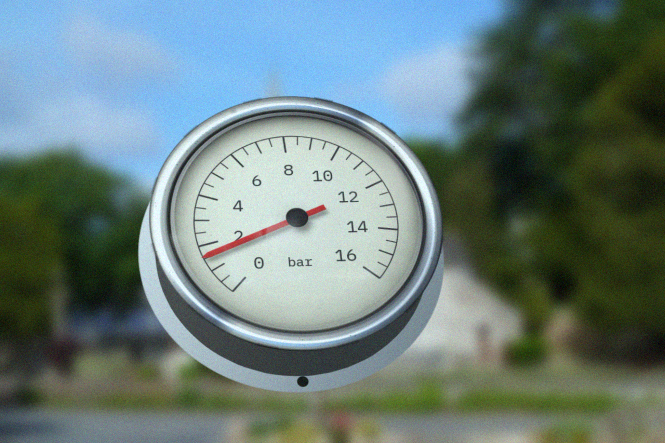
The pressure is 1.5 bar
